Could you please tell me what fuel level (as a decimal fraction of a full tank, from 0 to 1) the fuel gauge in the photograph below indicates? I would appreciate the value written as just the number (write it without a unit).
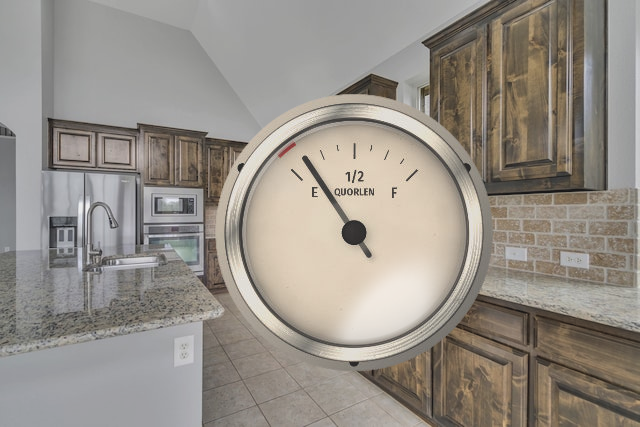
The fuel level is 0.125
